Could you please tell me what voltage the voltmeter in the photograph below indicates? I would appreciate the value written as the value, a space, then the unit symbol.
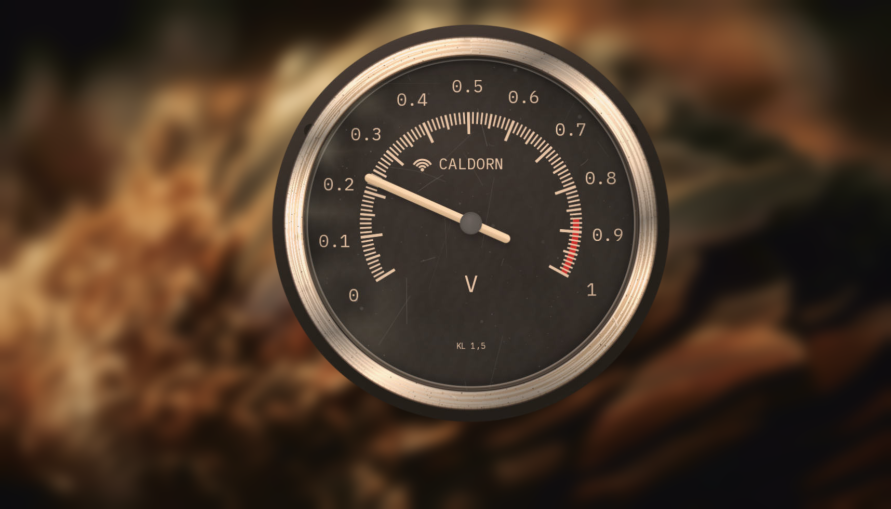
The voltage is 0.23 V
